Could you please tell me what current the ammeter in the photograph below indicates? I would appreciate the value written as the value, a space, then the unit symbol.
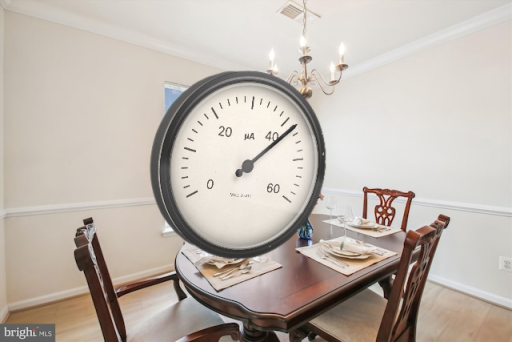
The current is 42 µA
